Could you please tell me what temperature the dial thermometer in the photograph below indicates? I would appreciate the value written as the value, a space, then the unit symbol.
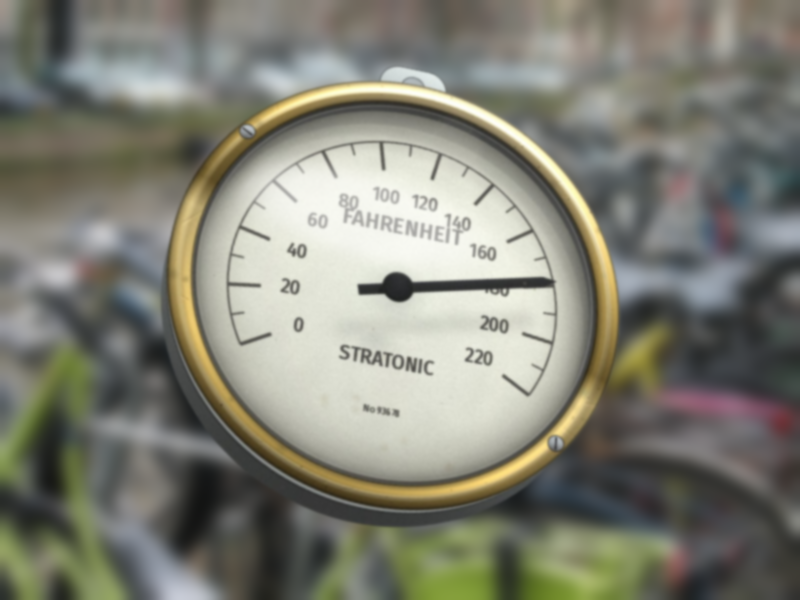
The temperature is 180 °F
